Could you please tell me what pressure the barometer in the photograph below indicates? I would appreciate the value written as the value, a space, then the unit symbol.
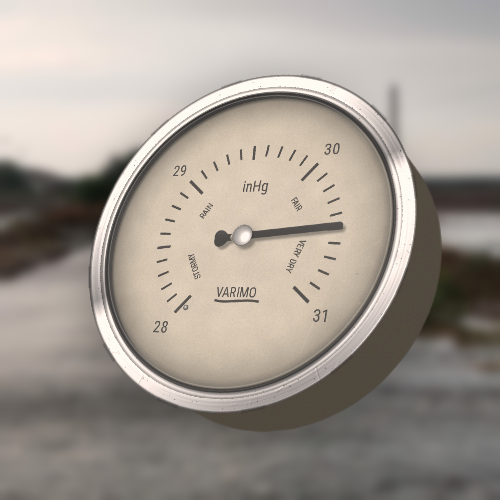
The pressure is 30.5 inHg
